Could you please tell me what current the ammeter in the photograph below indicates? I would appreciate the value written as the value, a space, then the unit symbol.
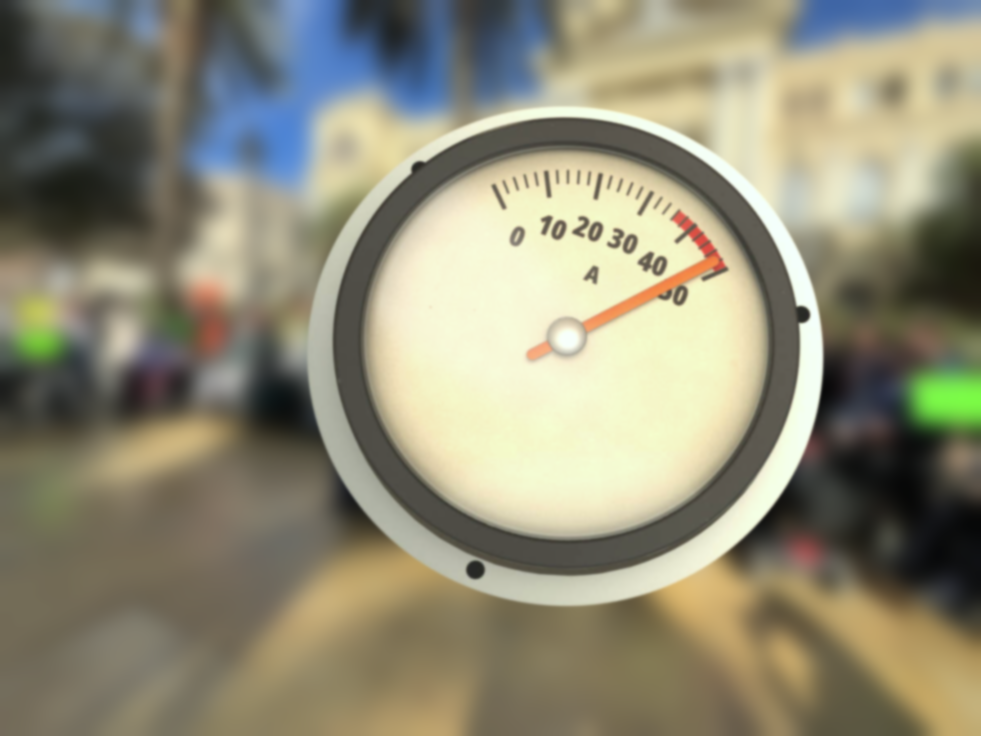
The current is 48 A
